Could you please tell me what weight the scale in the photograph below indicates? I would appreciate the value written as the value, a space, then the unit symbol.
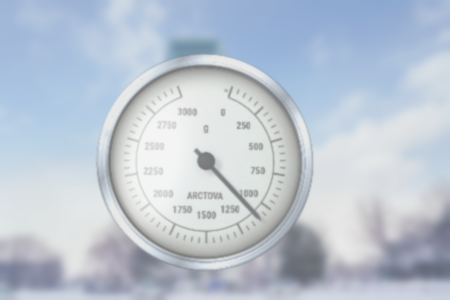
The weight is 1100 g
